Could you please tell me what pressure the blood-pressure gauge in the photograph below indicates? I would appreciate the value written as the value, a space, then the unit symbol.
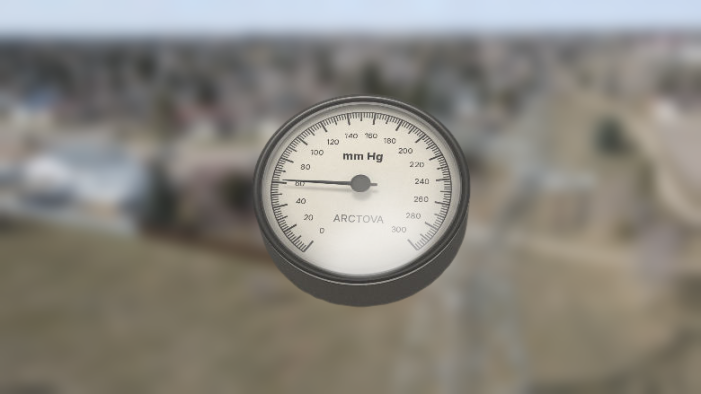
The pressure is 60 mmHg
